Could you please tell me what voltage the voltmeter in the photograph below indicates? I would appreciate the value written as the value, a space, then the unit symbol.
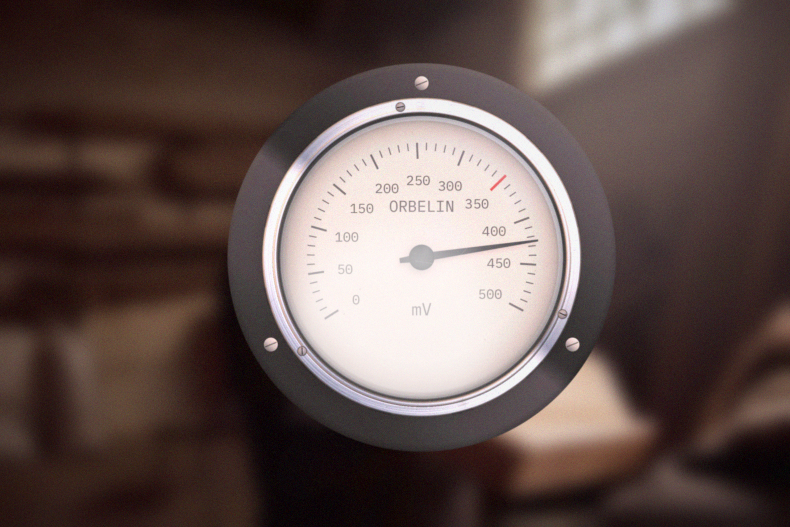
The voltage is 425 mV
